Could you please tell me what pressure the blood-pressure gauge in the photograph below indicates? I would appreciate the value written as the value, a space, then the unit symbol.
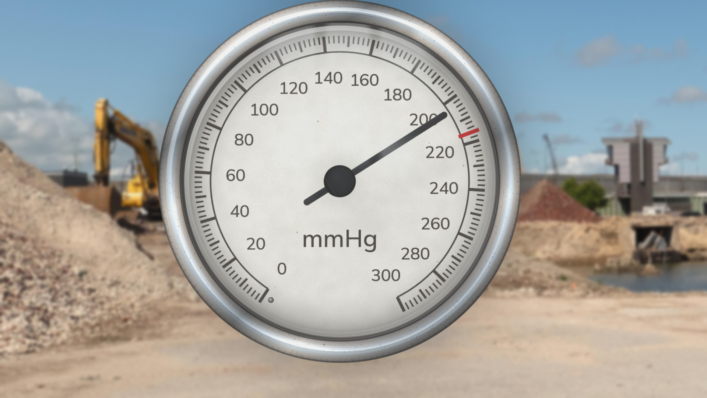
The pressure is 204 mmHg
